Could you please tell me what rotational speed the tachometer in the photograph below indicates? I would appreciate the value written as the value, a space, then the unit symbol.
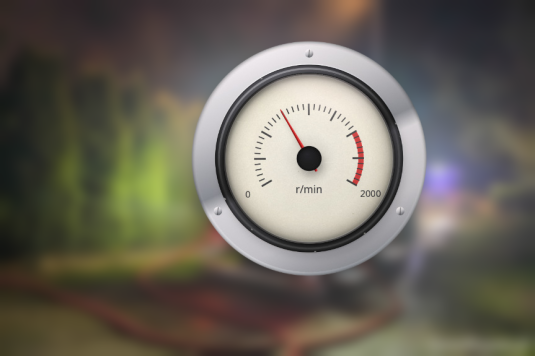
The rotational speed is 750 rpm
